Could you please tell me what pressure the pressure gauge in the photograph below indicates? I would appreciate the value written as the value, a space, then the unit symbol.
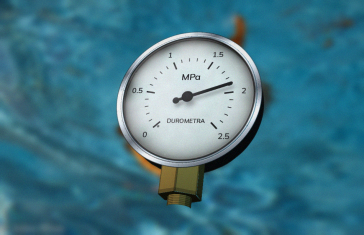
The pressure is 1.9 MPa
